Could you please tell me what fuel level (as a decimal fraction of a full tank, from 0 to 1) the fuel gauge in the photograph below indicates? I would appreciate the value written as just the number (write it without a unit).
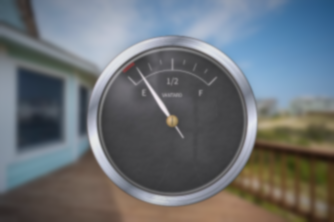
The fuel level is 0.125
